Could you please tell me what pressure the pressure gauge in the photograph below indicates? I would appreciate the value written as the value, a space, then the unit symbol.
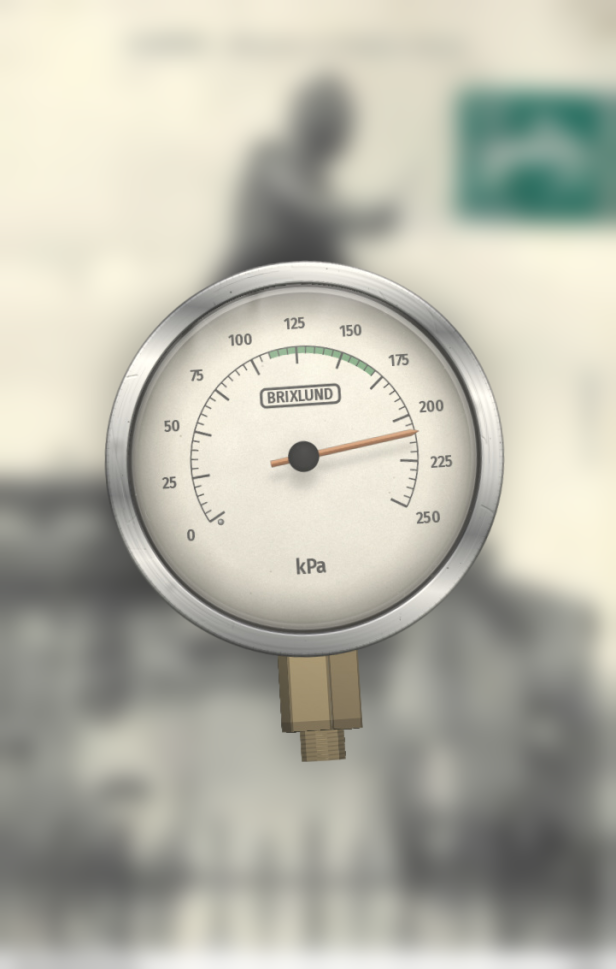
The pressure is 210 kPa
